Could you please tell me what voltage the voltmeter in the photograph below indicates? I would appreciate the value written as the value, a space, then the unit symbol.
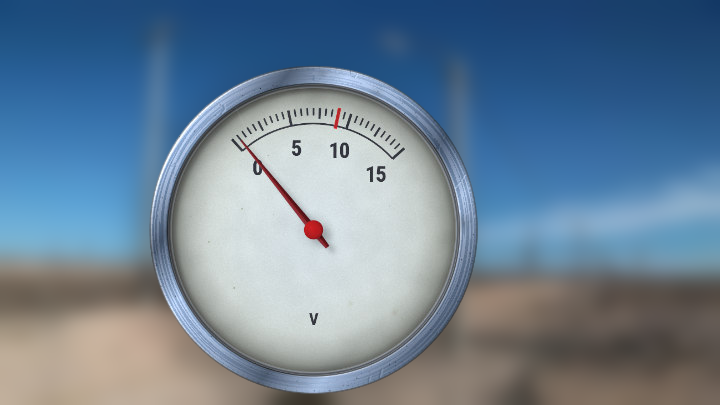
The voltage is 0.5 V
